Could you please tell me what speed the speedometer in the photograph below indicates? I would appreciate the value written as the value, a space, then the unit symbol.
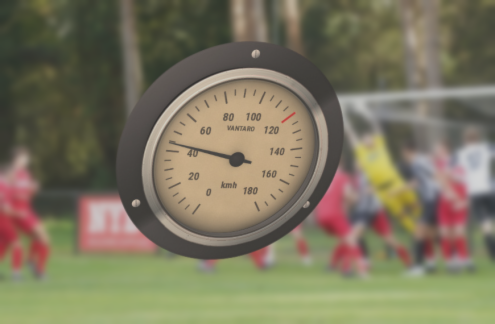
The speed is 45 km/h
